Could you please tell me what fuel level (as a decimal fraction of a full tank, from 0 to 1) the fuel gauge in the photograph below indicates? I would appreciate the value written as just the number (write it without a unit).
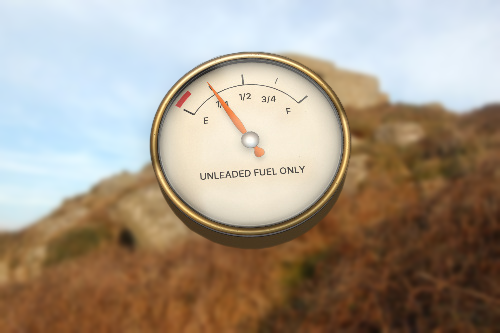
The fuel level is 0.25
